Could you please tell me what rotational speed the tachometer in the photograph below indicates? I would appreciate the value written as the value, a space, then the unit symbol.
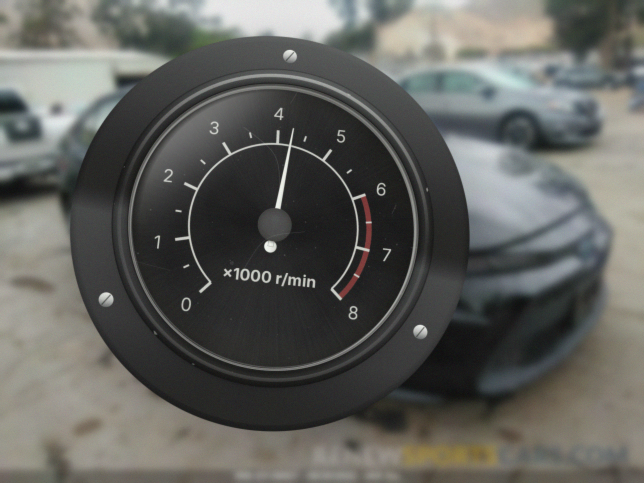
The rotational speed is 4250 rpm
